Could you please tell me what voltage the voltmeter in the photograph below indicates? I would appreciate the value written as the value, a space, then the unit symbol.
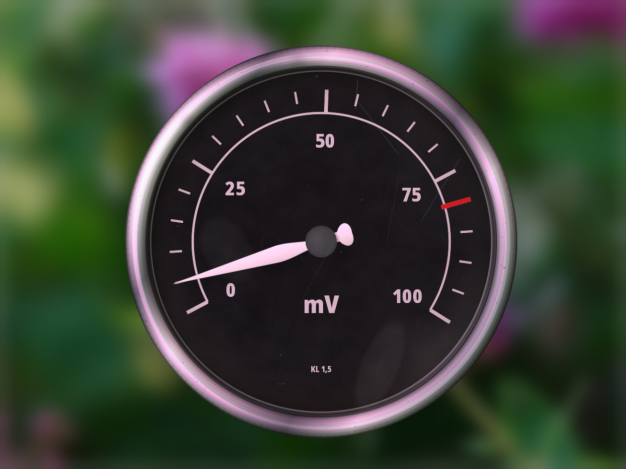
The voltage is 5 mV
